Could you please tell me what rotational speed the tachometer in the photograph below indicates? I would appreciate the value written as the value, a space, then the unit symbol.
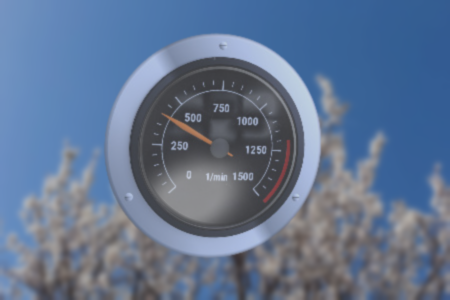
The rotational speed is 400 rpm
